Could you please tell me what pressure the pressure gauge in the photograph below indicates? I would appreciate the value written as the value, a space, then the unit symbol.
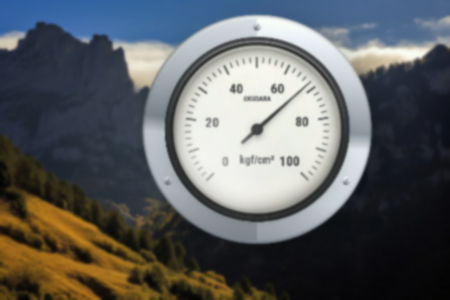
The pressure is 68 kg/cm²
